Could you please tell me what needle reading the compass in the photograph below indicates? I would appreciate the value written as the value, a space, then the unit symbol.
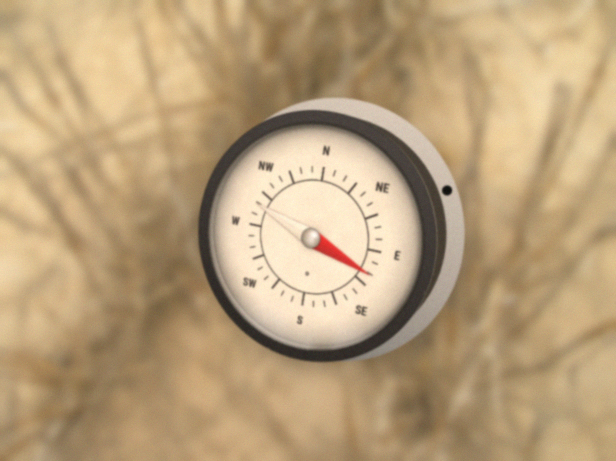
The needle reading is 110 °
